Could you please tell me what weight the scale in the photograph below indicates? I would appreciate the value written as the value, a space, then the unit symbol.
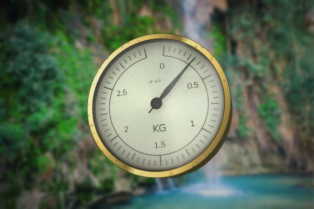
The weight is 0.3 kg
